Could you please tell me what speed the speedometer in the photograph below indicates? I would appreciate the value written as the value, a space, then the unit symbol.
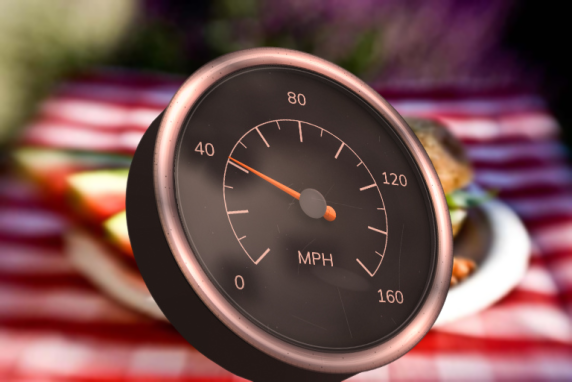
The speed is 40 mph
